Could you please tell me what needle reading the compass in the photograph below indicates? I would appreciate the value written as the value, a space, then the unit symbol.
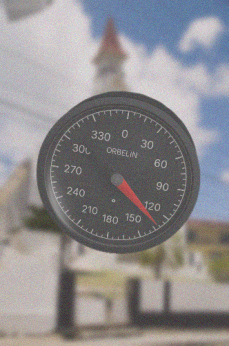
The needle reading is 130 °
